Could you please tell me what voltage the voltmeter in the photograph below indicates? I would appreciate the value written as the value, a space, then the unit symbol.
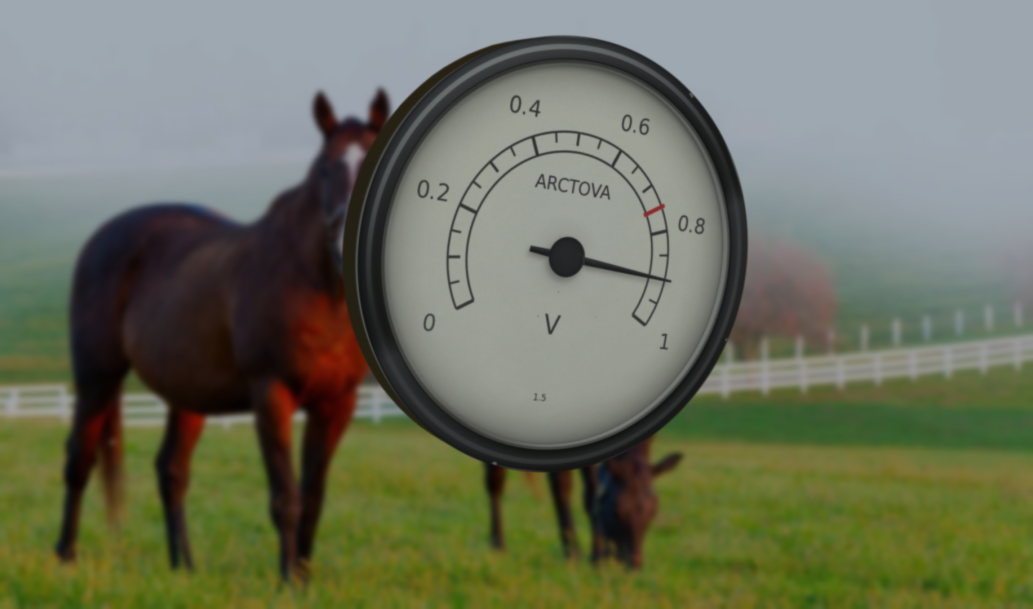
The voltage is 0.9 V
